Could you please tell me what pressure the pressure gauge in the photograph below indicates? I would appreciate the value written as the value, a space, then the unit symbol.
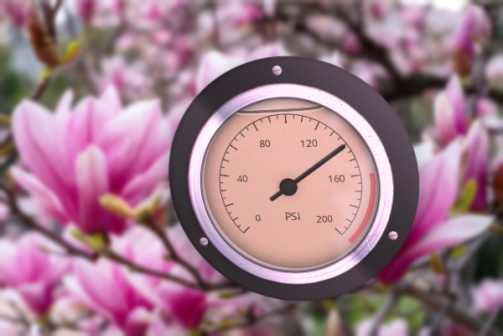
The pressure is 140 psi
